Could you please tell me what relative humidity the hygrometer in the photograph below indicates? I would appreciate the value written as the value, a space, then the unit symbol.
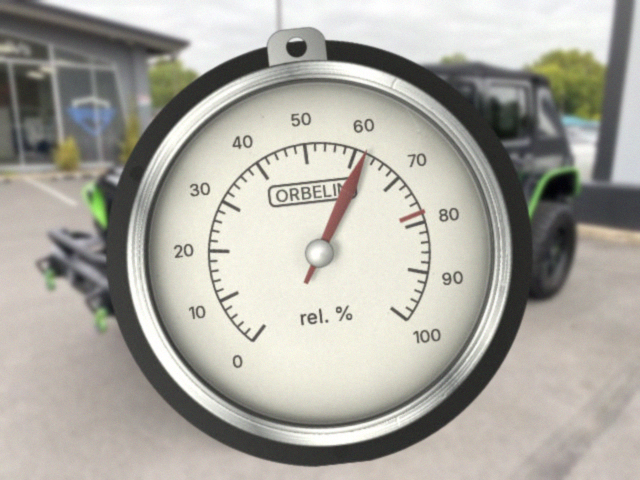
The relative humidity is 62 %
